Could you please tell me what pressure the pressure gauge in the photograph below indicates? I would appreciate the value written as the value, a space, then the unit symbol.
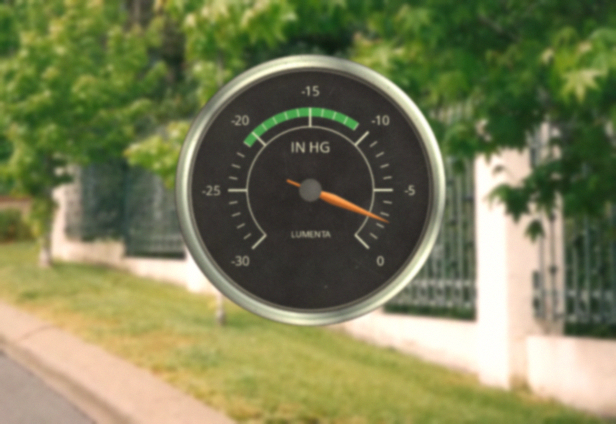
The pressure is -2.5 inHg
